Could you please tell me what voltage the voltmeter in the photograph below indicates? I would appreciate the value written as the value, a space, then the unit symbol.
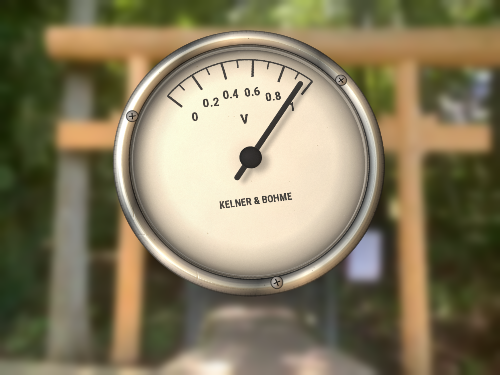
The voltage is 0.95 V
